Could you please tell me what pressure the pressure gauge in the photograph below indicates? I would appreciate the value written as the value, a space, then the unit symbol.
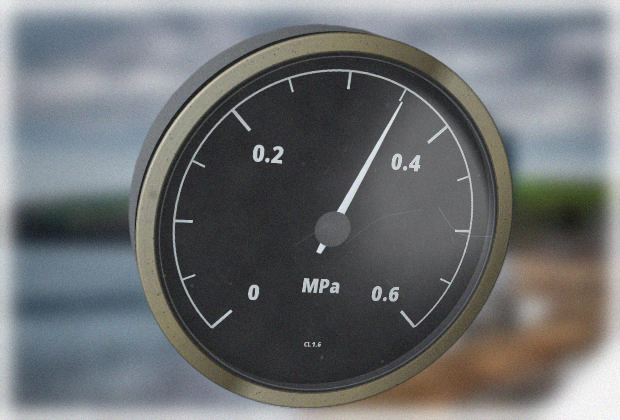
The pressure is 0.35 MPa
